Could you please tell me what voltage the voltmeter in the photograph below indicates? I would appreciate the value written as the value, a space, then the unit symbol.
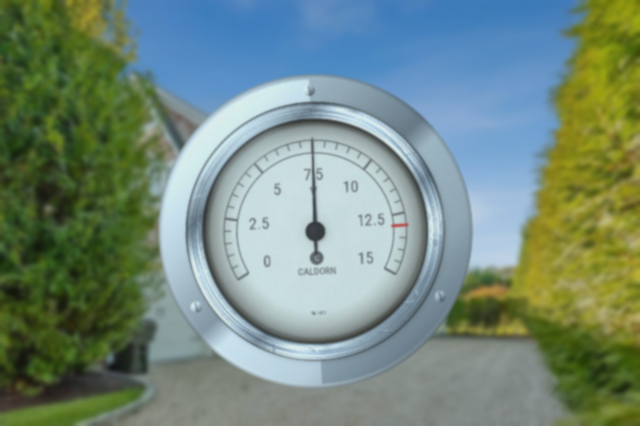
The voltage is 7.5 V
